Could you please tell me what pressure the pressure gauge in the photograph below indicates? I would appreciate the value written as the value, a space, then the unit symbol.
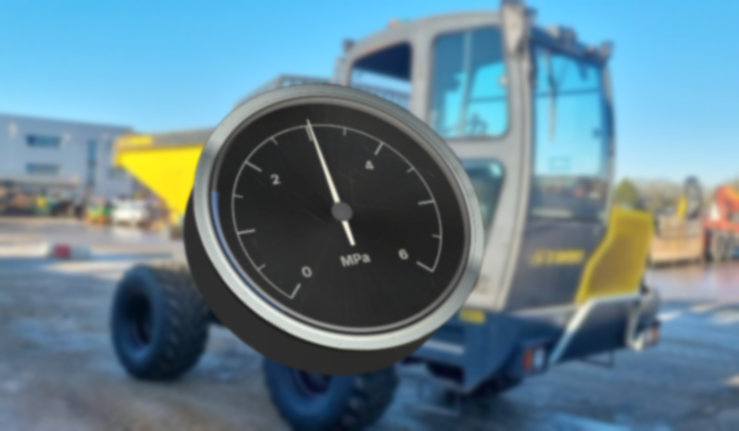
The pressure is 3 MPa
